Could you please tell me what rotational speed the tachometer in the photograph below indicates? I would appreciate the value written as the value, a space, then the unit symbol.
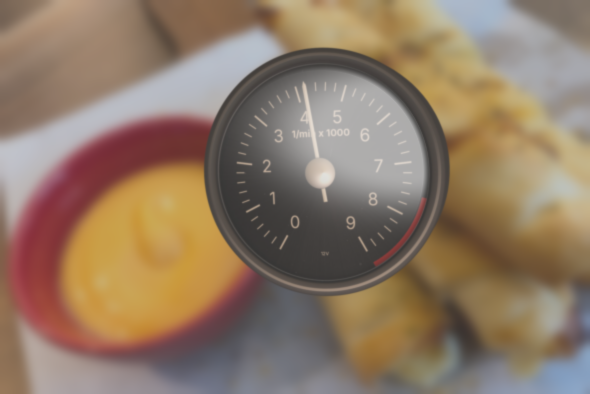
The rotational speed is 4200 rpm
